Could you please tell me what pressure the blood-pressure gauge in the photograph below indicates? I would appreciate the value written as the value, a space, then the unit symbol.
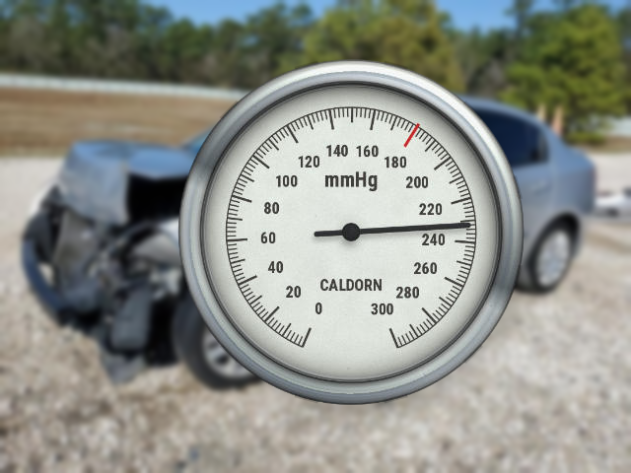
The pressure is 232 mmHg
